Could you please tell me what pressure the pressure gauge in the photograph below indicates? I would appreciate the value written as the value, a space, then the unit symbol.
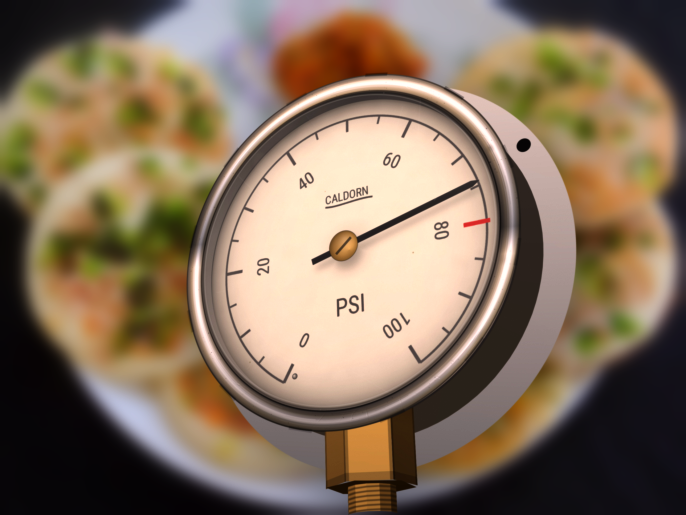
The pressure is 75 psi
